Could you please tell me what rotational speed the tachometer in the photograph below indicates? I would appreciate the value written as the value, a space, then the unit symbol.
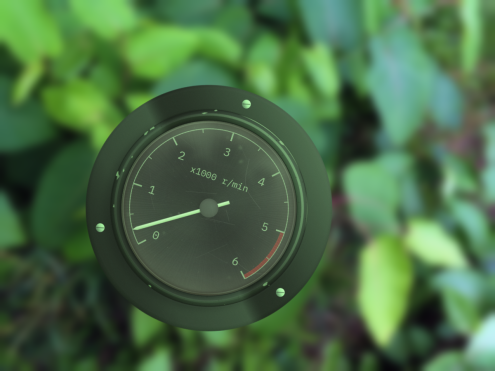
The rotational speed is 250 rpm
